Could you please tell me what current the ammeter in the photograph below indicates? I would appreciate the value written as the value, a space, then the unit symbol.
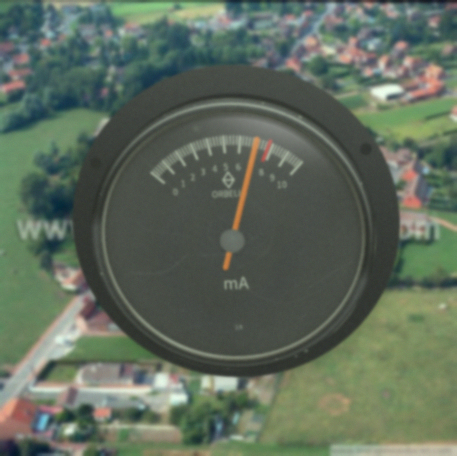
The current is 7 mA
